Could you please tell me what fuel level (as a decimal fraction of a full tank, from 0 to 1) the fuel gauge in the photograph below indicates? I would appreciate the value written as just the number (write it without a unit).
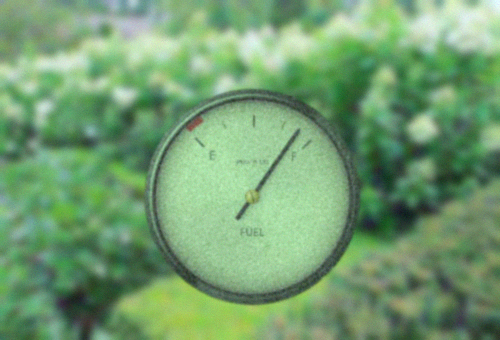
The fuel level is 0.875
